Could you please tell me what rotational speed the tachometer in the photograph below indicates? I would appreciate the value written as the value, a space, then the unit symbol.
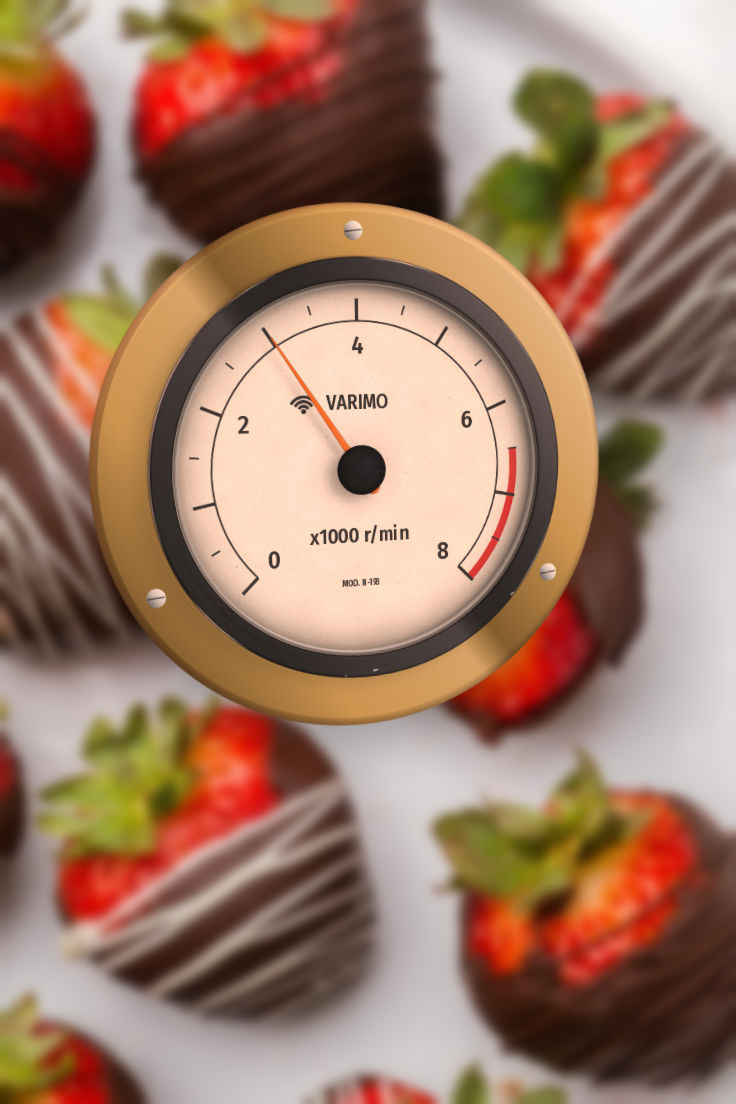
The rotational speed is 3000 rpm
